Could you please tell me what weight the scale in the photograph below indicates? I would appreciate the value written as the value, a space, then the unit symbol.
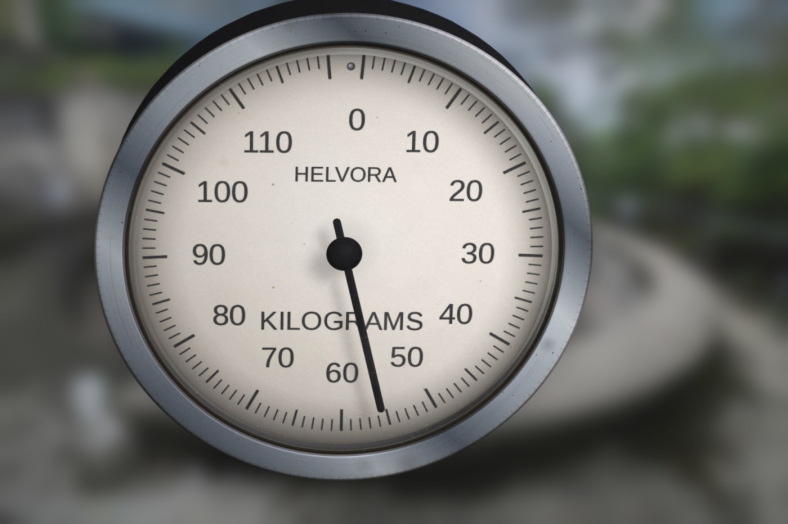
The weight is 55.5 kg
